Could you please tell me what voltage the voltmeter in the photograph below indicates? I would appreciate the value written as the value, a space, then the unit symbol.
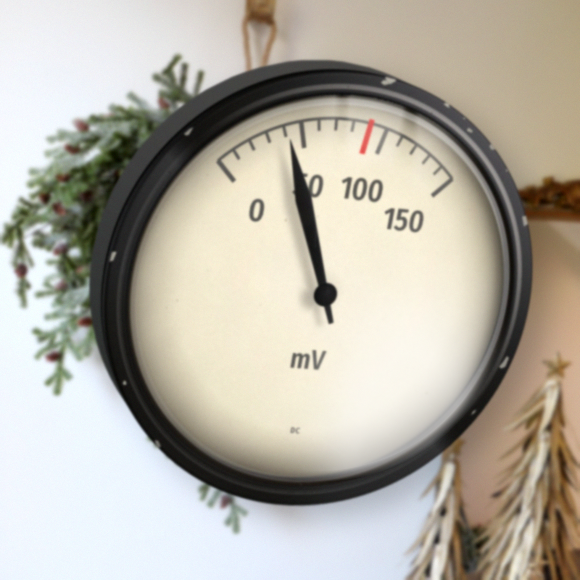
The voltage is 40 mV
